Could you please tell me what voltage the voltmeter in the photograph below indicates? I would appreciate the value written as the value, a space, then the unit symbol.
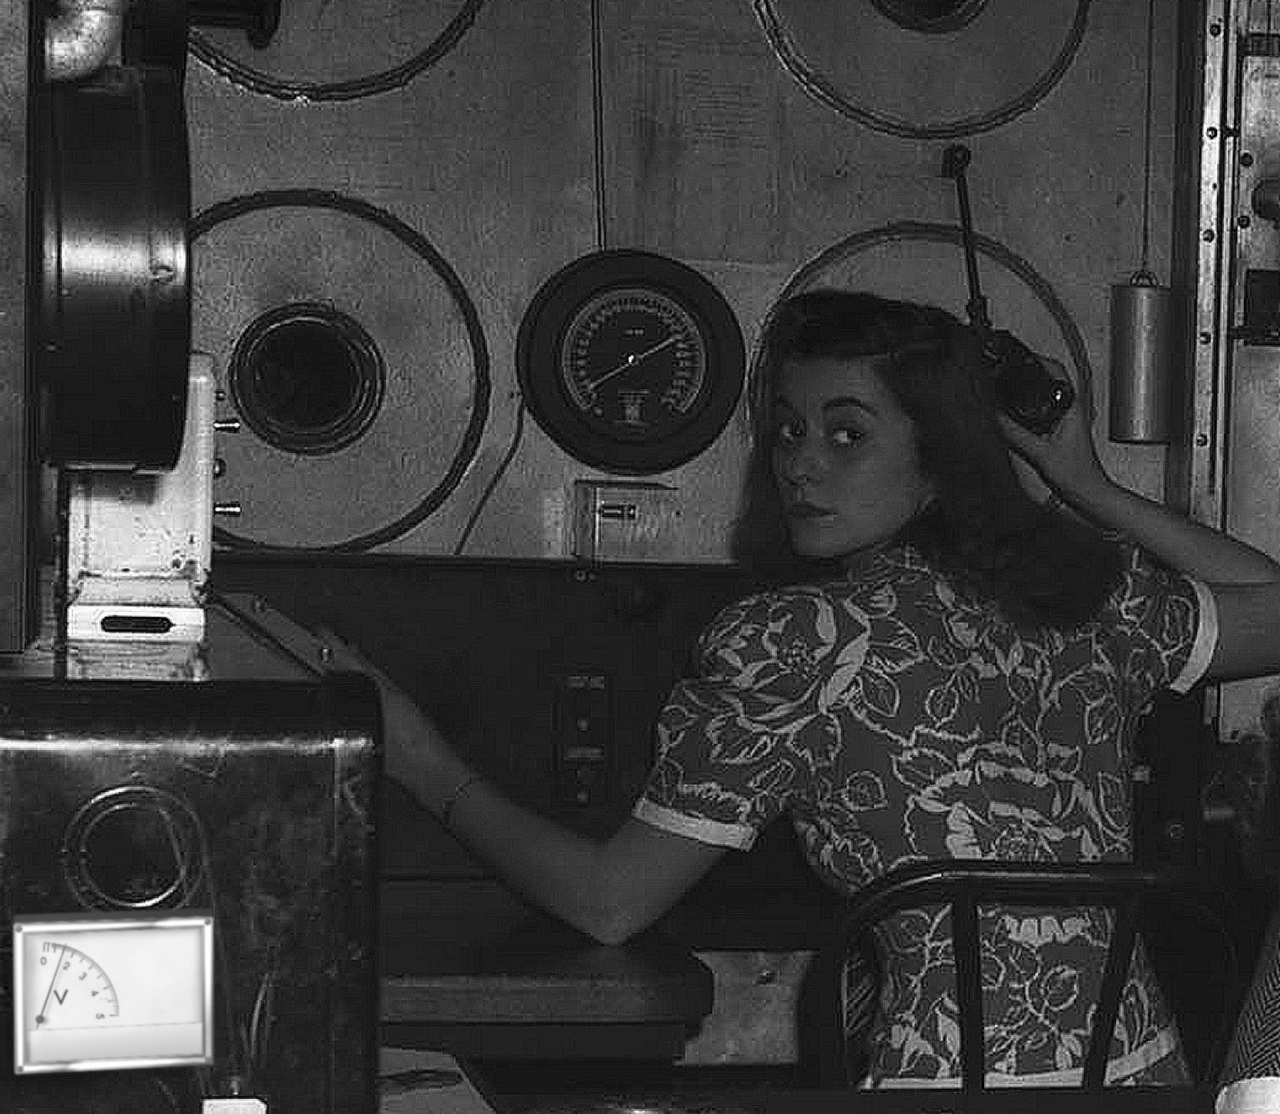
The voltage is 1.5 V
